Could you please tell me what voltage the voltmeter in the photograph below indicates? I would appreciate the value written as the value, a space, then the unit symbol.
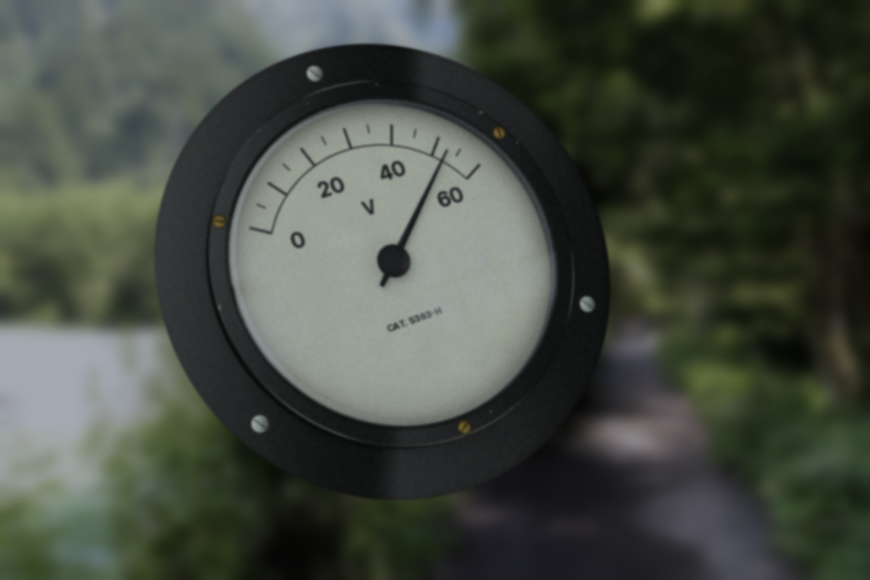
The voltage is 52.5 V
